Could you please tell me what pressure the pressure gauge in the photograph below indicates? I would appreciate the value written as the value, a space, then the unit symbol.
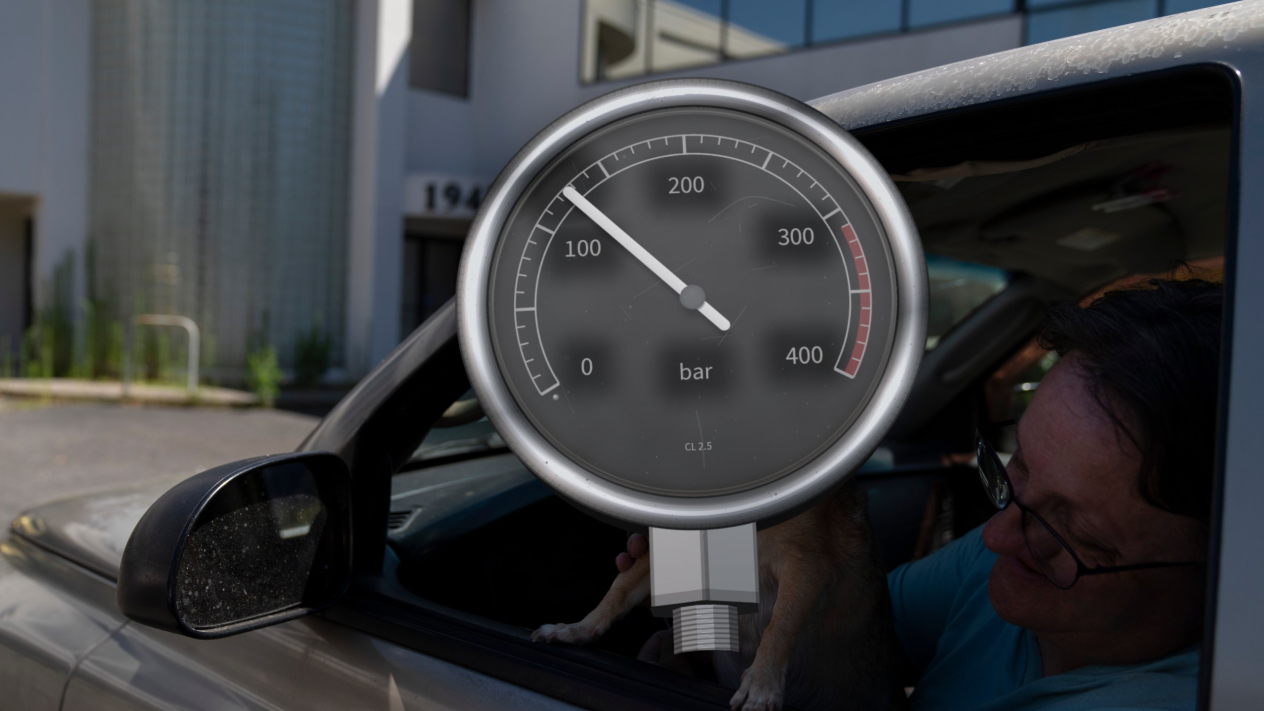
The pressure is 125 bar
